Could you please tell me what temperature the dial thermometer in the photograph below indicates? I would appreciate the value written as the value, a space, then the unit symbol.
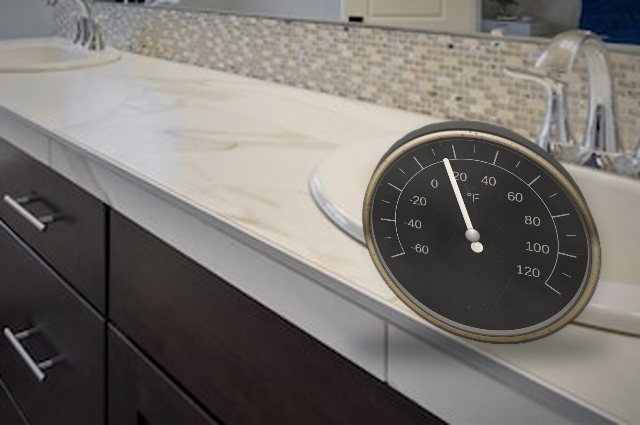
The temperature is 15 °F
